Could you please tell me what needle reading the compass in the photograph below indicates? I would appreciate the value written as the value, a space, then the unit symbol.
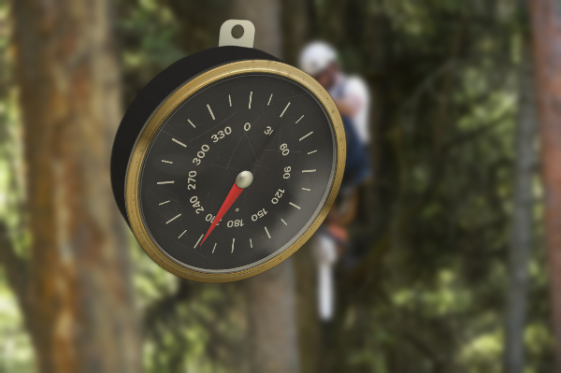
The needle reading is 210 °
